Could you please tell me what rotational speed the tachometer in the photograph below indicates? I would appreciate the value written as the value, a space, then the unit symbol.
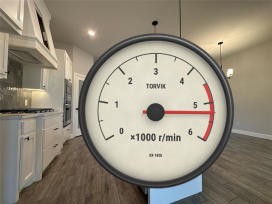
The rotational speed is 5250 rpm
